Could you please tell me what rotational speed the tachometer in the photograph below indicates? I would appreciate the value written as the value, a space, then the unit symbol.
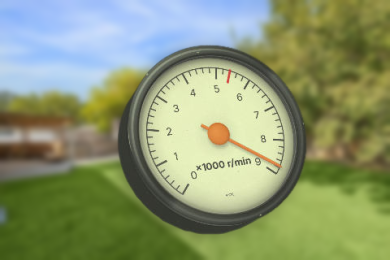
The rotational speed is 8800 rpm
